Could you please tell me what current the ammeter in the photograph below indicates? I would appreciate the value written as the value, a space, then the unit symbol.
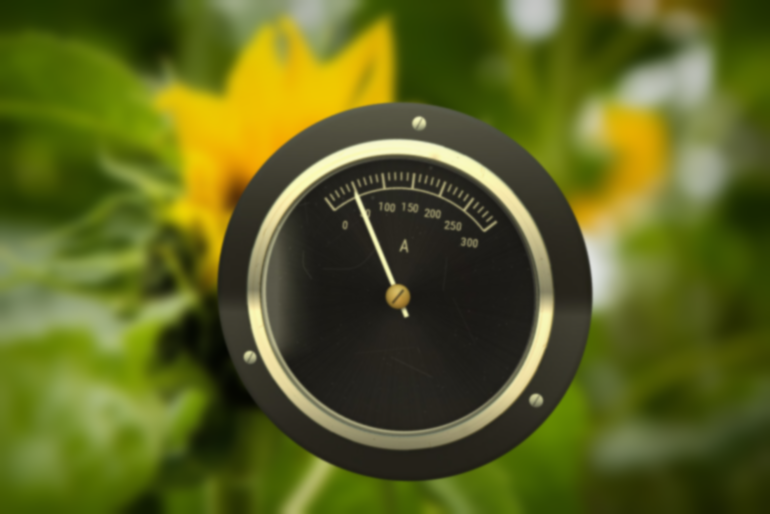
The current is 50 A
